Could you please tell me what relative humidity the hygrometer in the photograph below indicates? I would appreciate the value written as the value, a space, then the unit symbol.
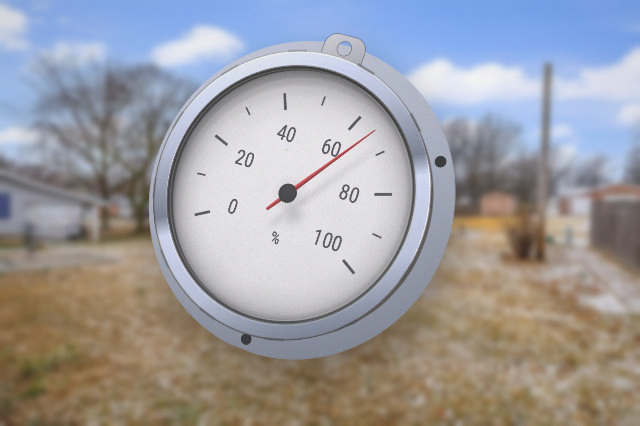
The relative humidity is 65 %
